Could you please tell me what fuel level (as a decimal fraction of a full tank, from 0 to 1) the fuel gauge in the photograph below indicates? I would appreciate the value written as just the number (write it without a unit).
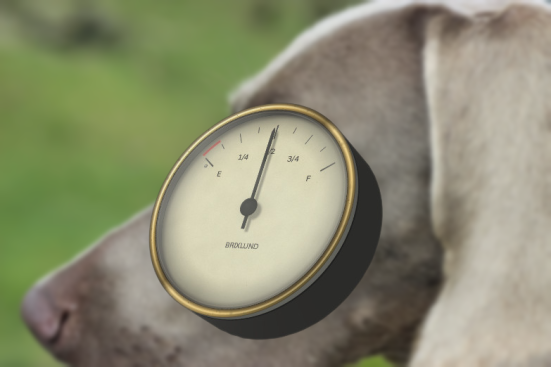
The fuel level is 0.5
